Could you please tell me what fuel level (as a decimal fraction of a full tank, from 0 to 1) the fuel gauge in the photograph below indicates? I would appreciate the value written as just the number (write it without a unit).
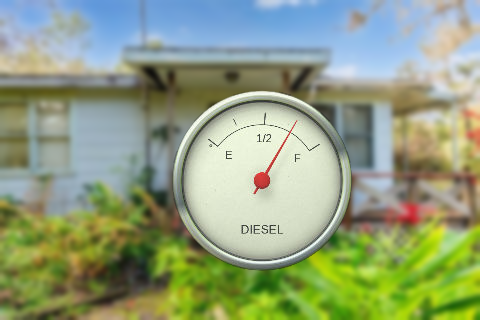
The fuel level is 0.75
